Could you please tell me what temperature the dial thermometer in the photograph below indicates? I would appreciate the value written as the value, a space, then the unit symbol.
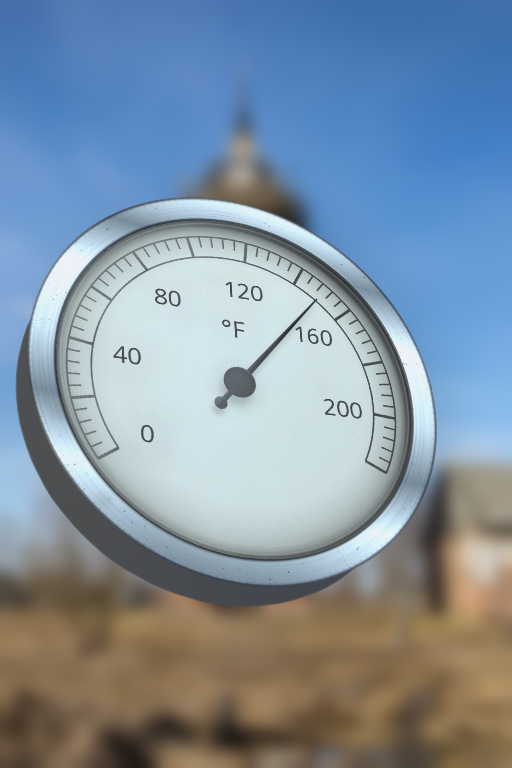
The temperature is 150 °F
